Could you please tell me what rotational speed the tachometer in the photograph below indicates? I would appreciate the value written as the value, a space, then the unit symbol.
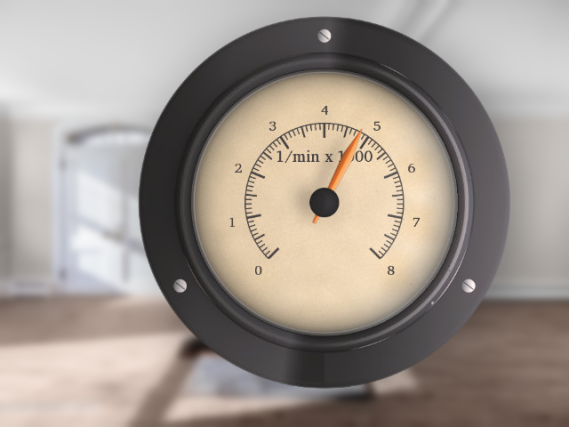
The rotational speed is 4800 rpm
